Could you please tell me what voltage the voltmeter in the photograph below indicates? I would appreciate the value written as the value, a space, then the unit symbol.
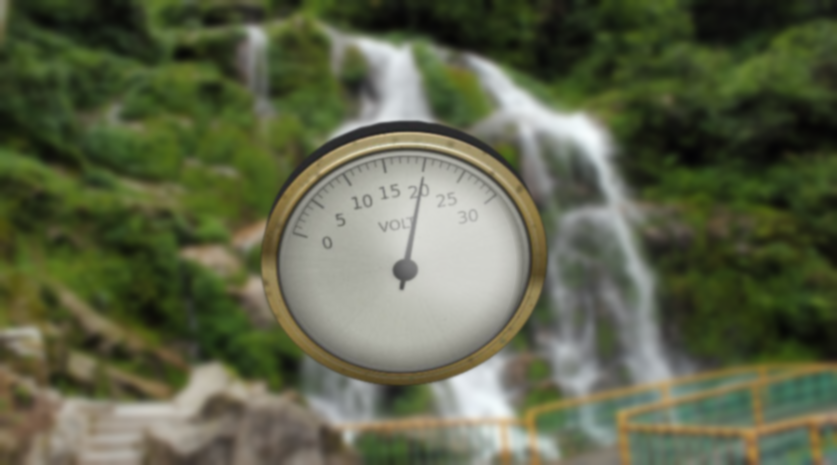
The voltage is 20 V
